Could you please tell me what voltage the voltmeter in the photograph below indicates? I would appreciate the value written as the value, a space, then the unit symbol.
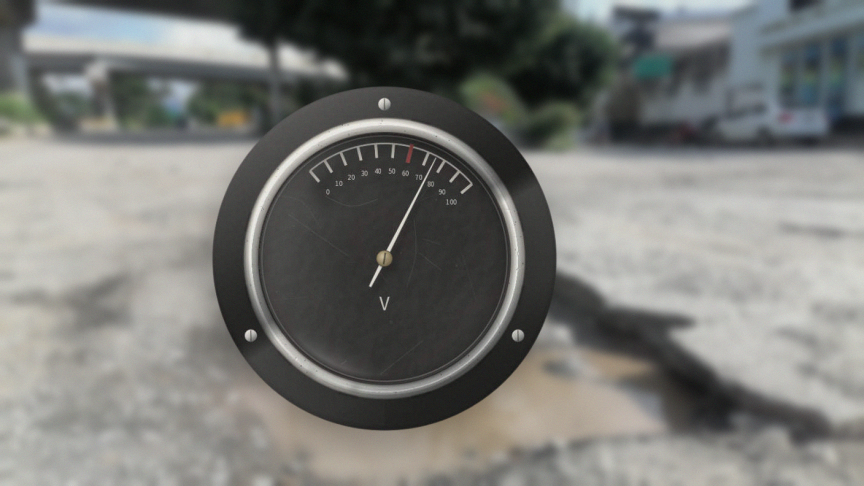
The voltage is 75 V
